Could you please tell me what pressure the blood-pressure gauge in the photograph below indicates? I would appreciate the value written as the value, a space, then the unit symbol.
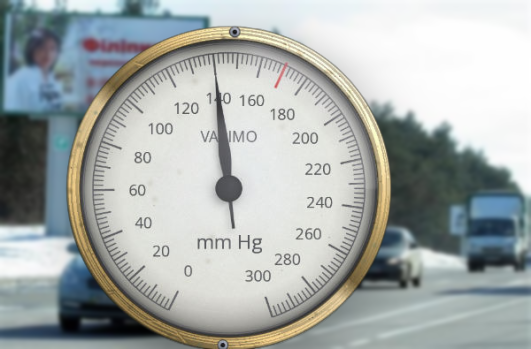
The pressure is 140 mmHg
